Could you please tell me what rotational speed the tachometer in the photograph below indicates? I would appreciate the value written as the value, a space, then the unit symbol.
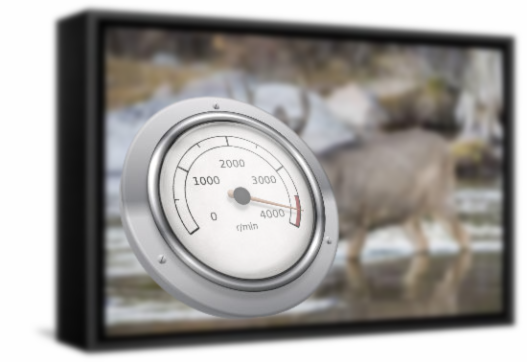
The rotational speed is 3750 rpm
